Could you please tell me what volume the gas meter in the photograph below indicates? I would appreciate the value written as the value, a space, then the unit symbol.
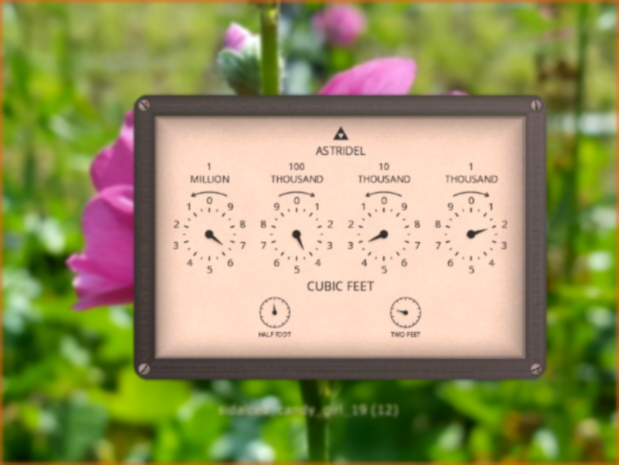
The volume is 643200 ft³
